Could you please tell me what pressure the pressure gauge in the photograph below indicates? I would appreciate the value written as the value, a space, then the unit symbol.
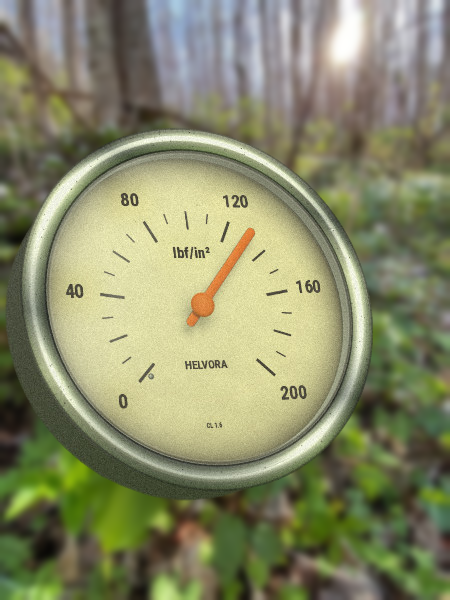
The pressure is 130 psi
